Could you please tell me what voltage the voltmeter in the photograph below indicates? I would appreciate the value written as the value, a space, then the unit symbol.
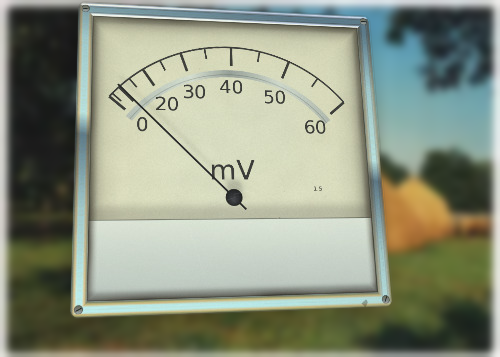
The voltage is 10 mV
